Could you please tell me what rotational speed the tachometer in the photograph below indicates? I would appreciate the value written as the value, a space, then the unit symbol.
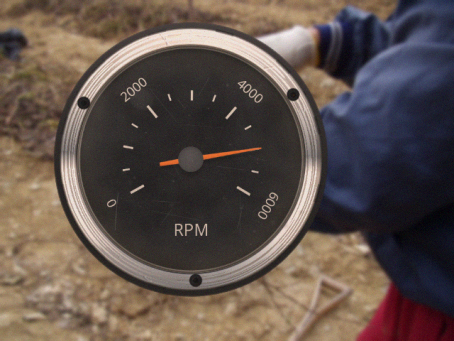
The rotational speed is 5000 rpm
